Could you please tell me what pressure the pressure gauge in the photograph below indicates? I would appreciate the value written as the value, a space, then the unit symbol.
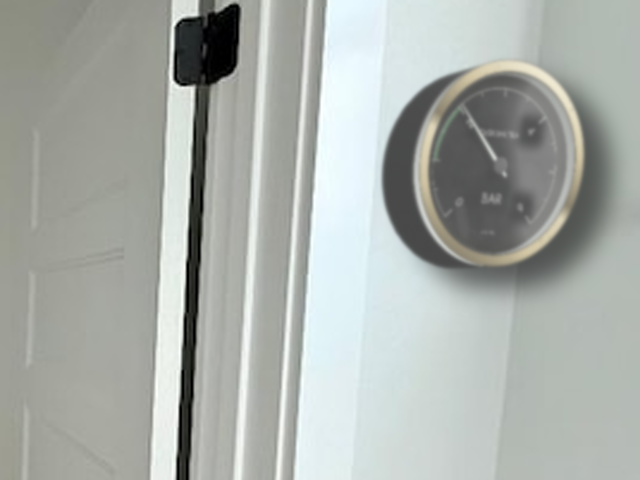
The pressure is 2 bar
